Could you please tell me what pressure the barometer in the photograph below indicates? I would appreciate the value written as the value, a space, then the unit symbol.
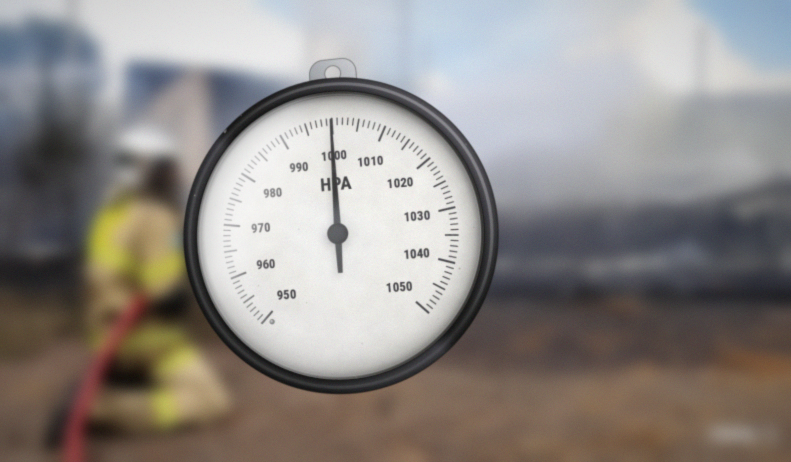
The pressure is 1000 hPa
